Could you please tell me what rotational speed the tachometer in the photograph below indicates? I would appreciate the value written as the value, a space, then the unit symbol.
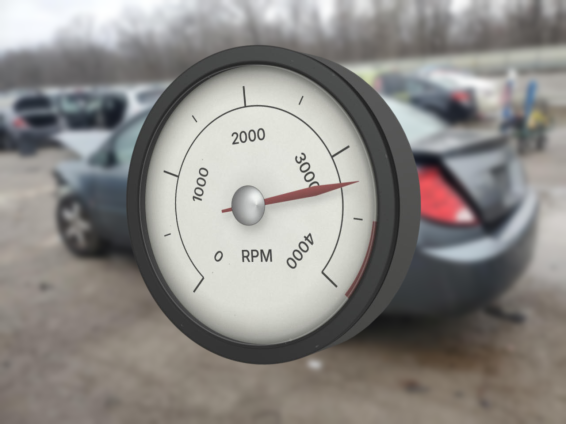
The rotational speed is 3250 rpm
